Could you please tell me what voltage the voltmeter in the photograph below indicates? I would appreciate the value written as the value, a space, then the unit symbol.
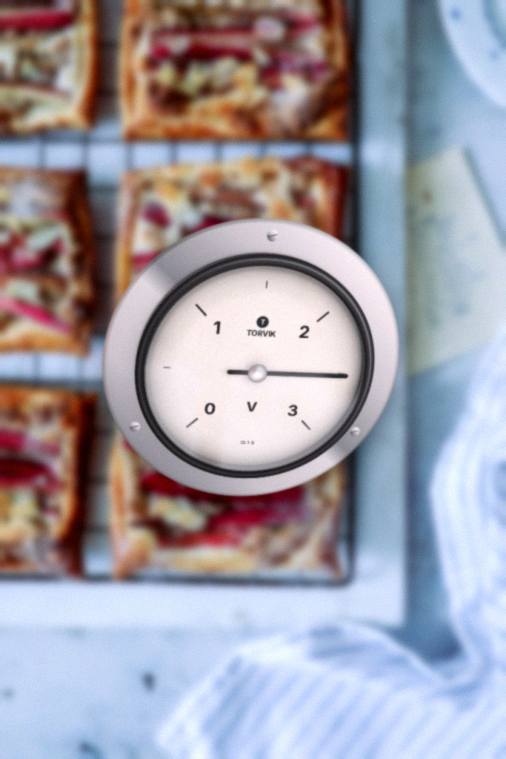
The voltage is 2.5 V
